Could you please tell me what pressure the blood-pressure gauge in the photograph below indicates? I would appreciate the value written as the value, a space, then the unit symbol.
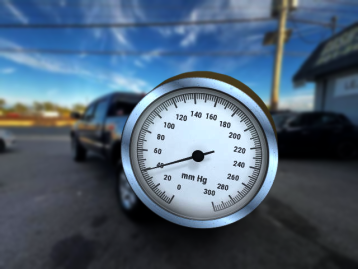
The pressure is 40 mmHg
